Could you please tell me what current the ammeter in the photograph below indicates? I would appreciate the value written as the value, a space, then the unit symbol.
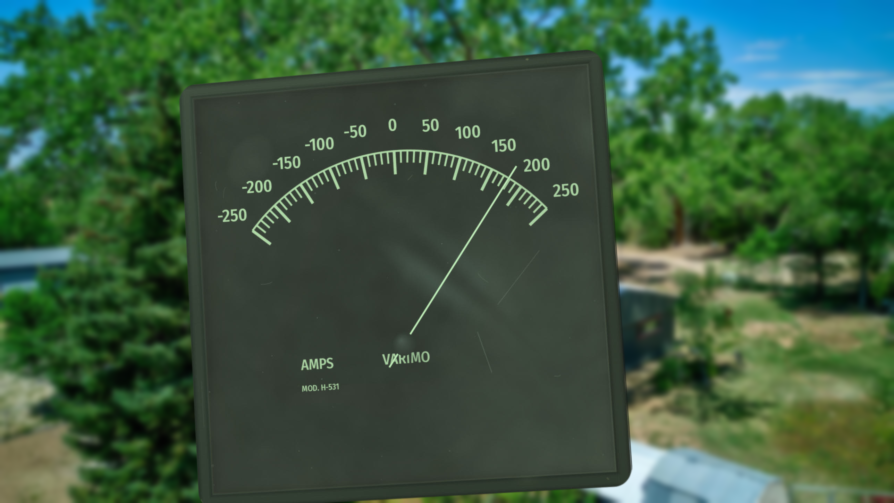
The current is 180 A
